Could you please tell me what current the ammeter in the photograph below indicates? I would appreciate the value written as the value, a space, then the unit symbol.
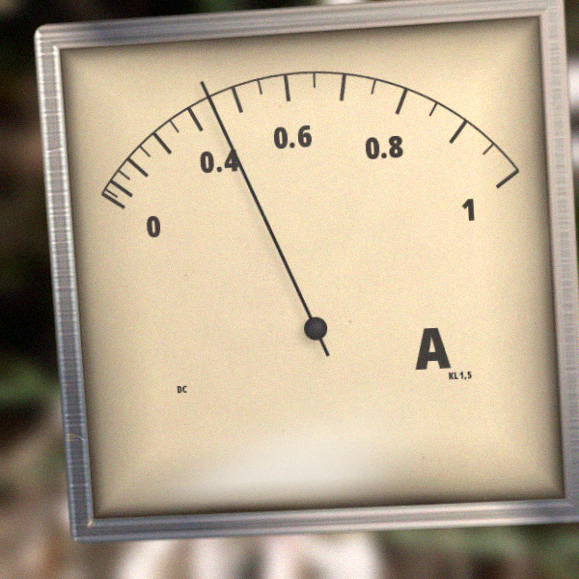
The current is 0.45 A
